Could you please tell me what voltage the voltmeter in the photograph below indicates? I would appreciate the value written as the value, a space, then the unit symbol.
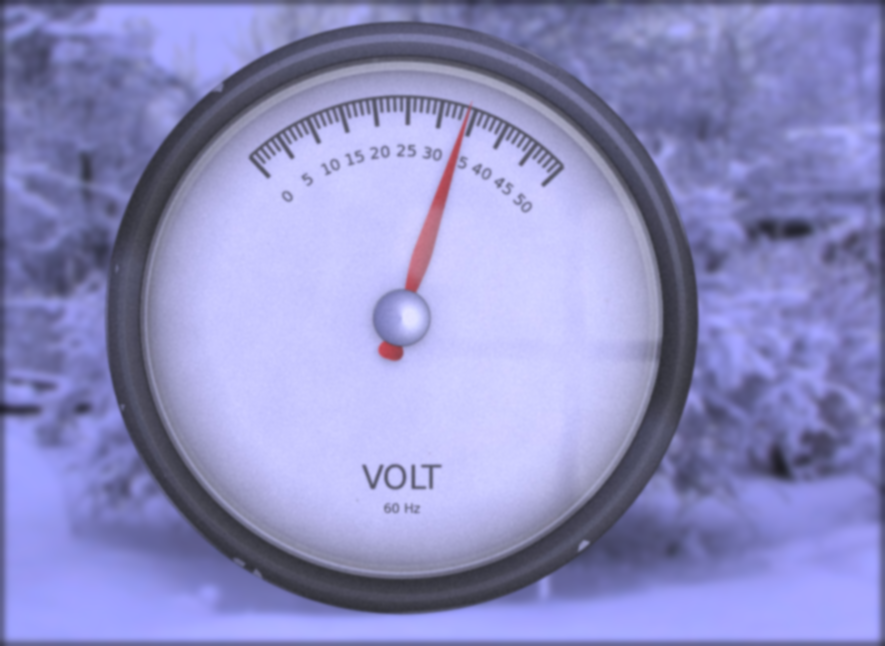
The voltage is 34 V
